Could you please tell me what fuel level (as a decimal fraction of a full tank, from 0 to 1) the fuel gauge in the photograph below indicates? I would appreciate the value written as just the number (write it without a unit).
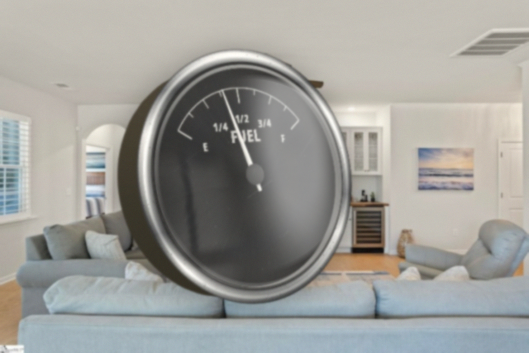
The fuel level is 0.375
